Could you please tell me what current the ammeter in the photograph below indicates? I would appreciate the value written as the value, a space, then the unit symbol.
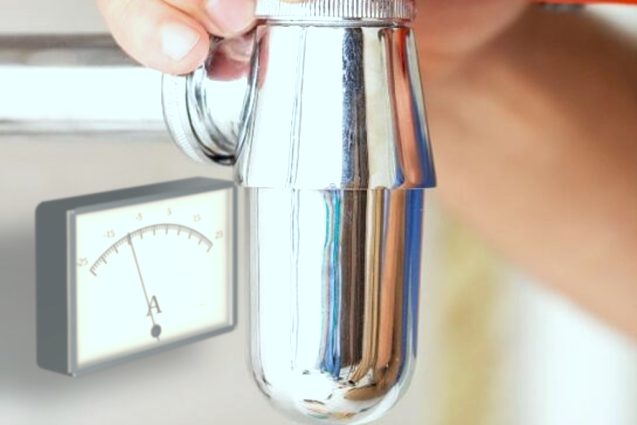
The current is -10 A
